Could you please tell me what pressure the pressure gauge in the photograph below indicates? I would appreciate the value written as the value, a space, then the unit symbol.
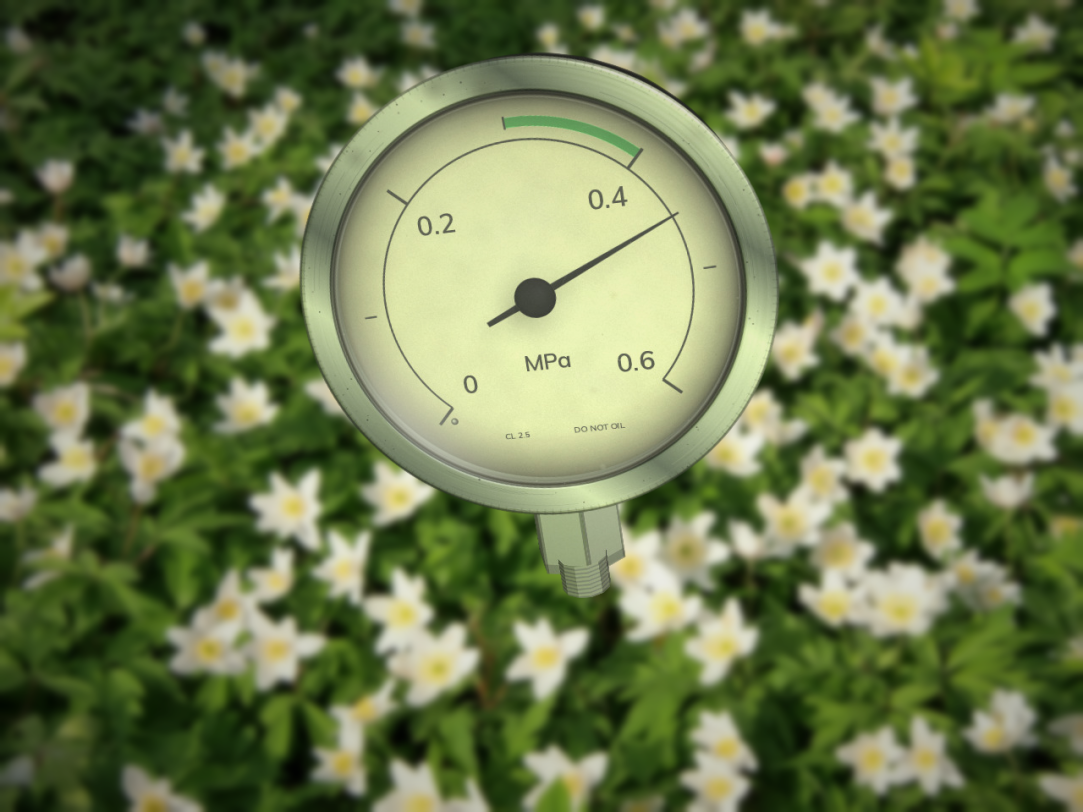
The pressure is 0.45 MPa
